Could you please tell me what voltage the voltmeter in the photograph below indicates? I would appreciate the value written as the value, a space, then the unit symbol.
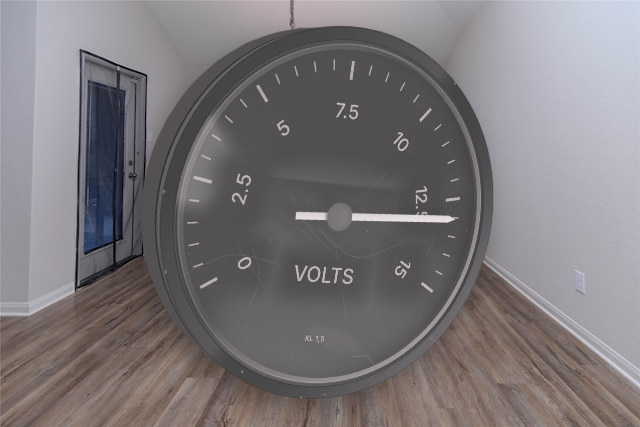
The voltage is 13 V
